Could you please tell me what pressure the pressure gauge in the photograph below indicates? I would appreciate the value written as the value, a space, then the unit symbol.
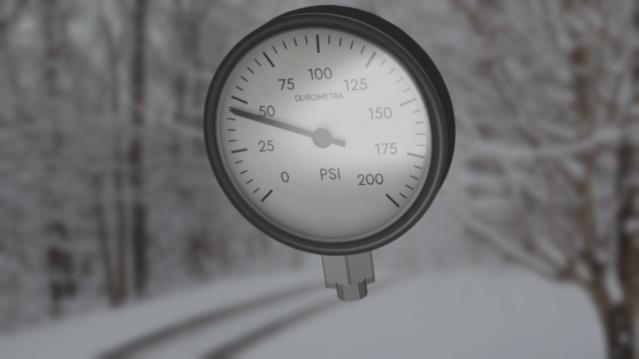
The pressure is 45 psi
